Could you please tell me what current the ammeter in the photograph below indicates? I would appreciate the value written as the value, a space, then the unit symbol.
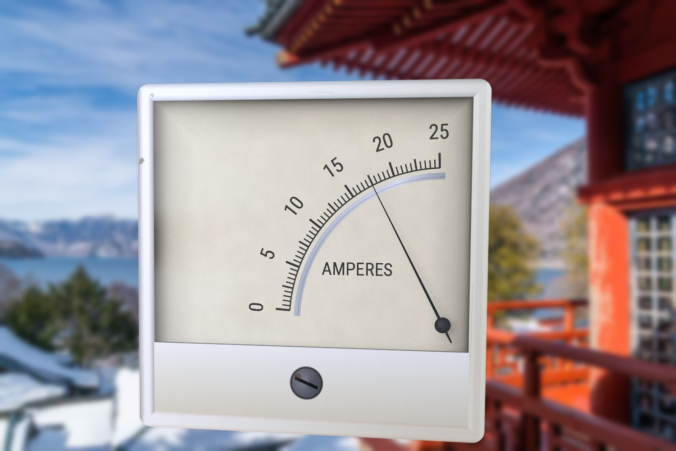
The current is 17.5 A
